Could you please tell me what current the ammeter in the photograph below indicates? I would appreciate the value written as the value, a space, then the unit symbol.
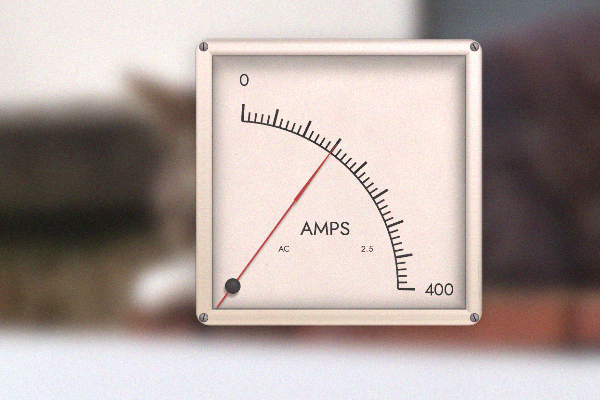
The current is 150 A
